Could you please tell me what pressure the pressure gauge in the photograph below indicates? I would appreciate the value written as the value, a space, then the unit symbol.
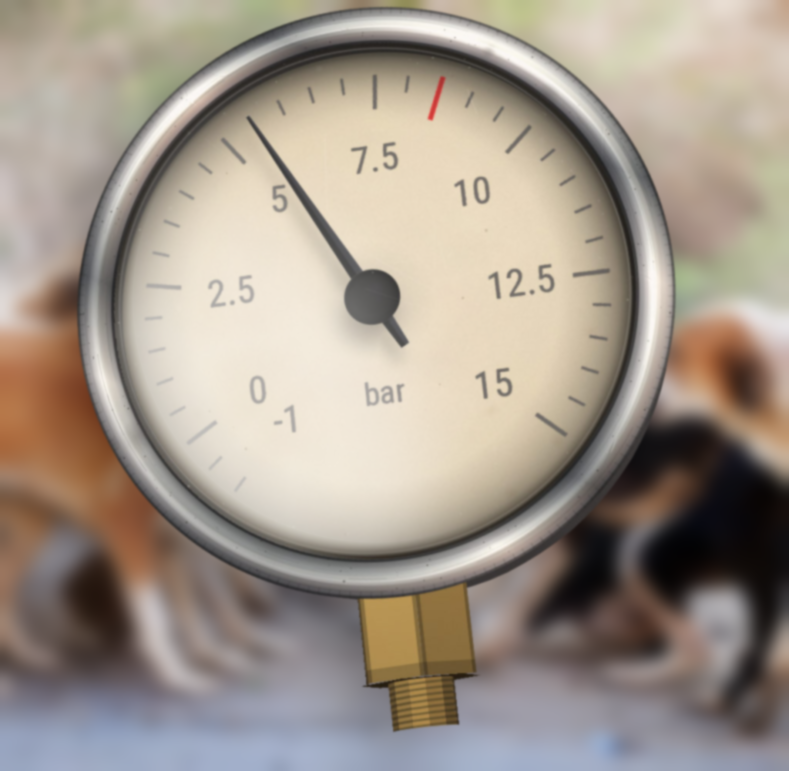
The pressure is 5.5 bar
